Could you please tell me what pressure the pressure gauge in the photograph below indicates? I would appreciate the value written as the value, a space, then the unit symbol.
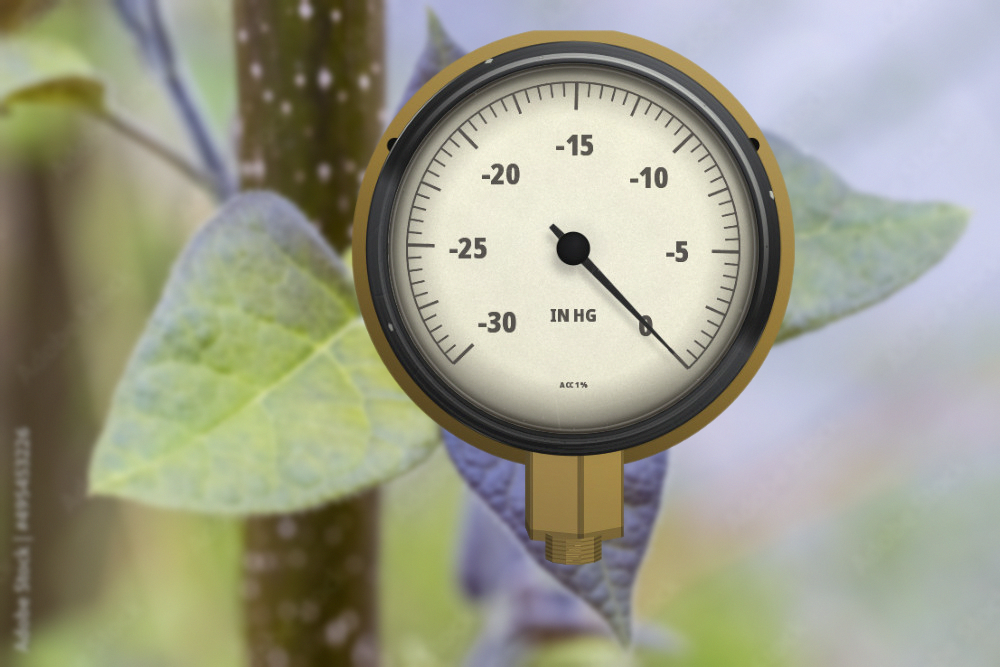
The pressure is 0 inHg
